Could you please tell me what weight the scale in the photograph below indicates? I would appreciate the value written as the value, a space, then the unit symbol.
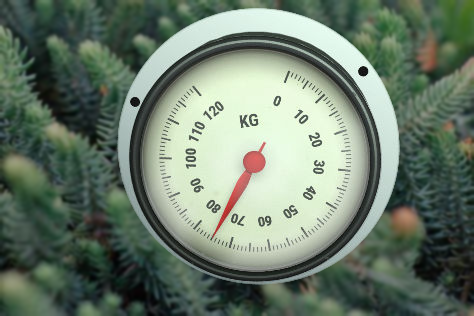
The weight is 75 kg
